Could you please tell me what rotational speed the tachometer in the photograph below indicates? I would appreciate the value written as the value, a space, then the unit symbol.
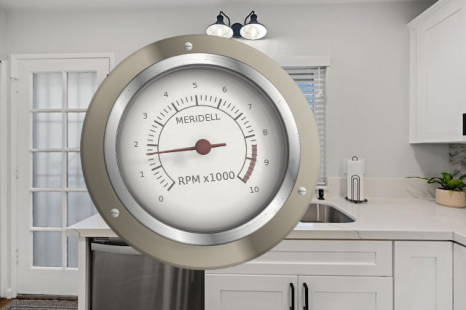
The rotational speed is 1600 rpm
